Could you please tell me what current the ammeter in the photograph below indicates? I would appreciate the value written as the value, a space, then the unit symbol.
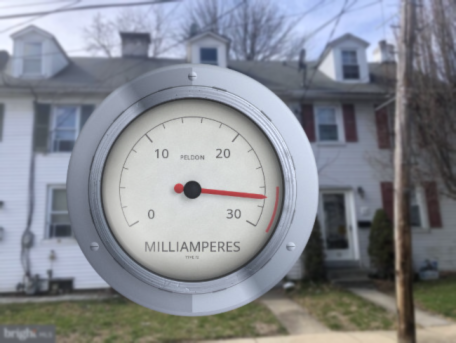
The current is 27 mA
